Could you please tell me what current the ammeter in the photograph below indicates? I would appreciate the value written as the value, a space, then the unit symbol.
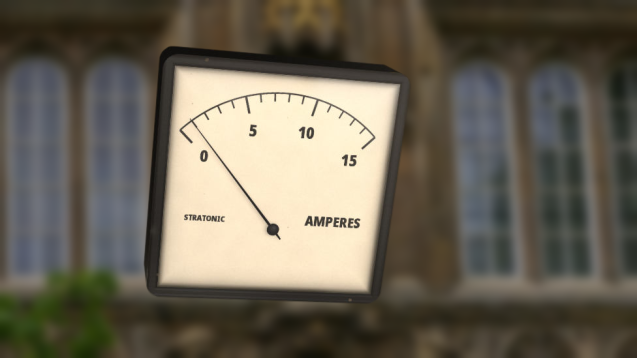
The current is 1 A
